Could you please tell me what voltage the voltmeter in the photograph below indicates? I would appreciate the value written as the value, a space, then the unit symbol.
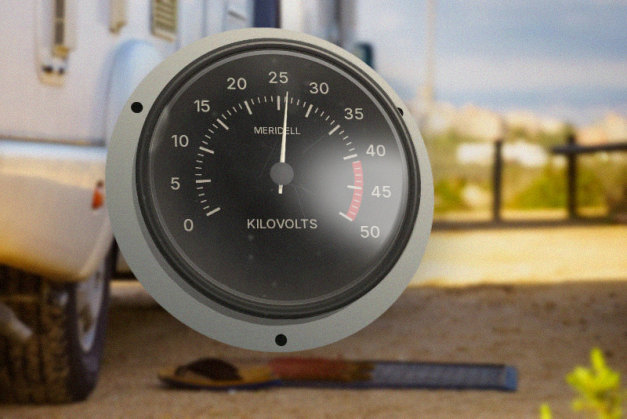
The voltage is 26 kV
